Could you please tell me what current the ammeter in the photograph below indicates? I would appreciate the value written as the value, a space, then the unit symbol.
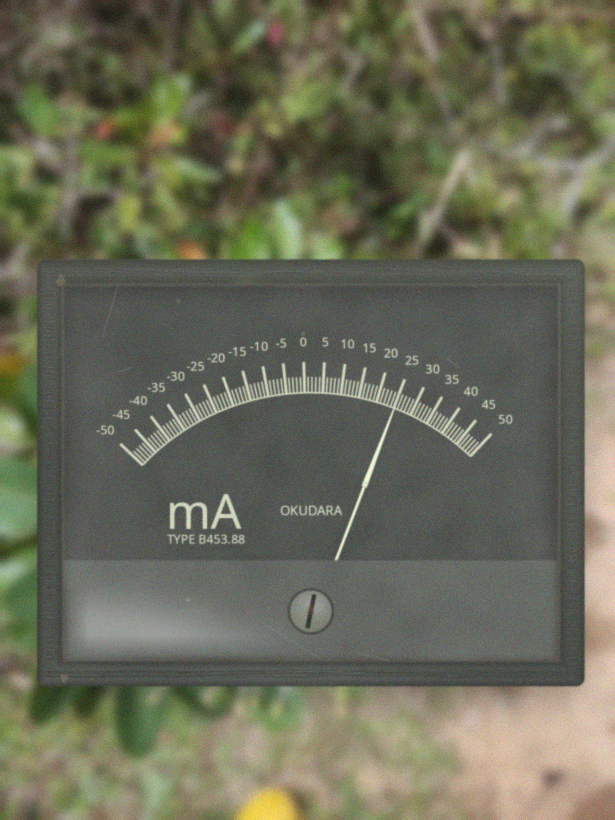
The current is 25 mA
